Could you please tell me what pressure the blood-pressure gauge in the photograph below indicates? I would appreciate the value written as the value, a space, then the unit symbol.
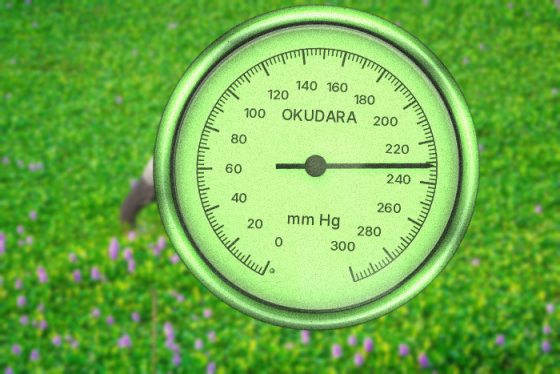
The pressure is 232 mmHg
